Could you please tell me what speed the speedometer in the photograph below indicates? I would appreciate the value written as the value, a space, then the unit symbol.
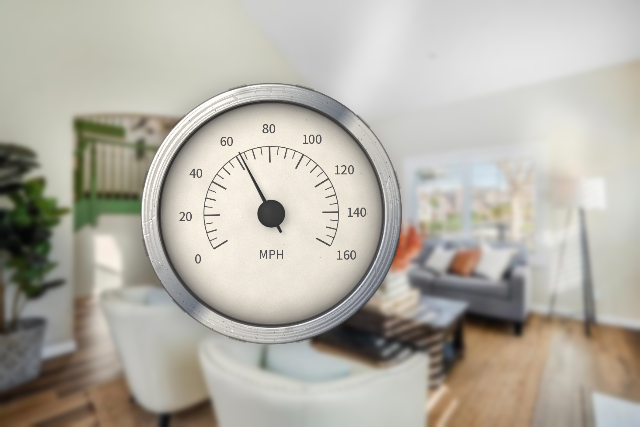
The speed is 62.5 mph
